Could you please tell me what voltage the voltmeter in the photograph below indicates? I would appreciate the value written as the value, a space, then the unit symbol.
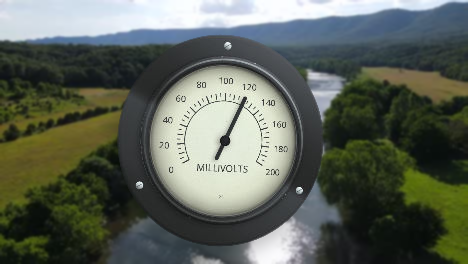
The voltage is 120 mV
